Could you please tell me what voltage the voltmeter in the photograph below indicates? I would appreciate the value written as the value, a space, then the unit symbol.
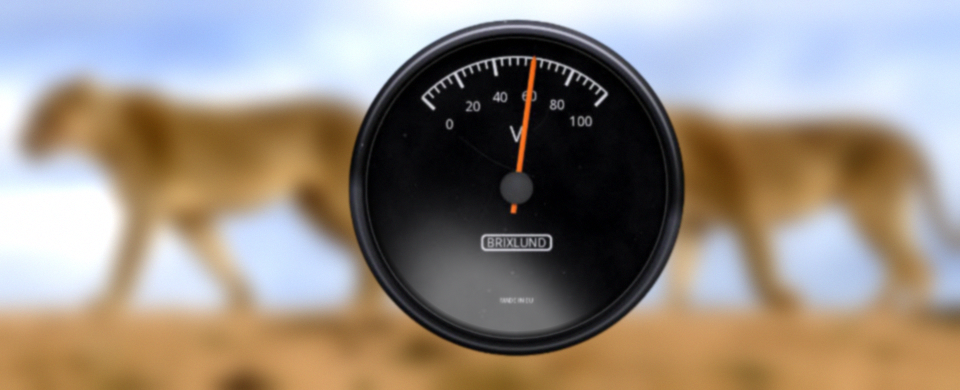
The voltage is 60 V
